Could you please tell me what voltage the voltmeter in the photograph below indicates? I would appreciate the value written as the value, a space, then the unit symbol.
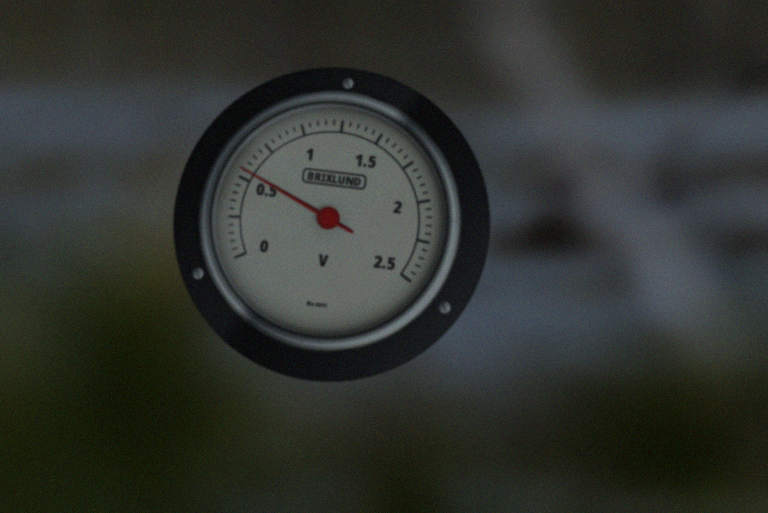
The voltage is 0.55 V
